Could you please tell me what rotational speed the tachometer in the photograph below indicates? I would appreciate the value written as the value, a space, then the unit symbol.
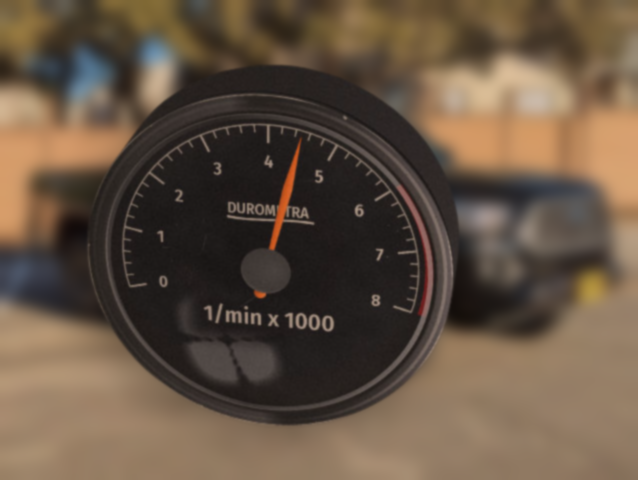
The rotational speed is 4500 rpm
